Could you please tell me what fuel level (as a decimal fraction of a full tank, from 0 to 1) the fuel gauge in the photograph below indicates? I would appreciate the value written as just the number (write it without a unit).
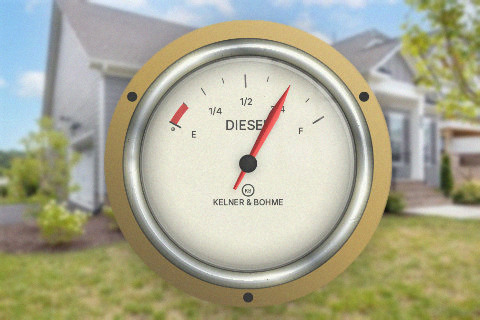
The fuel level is 0.75
